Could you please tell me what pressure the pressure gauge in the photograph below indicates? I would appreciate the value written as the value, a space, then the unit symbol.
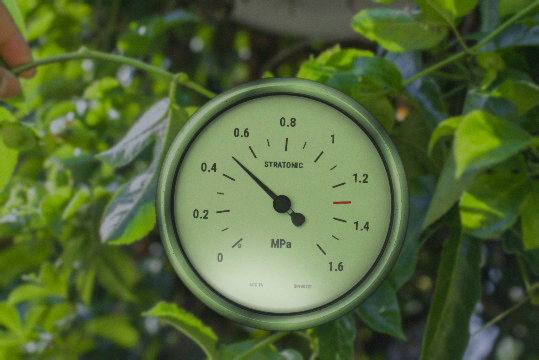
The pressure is 0.5 MPa
